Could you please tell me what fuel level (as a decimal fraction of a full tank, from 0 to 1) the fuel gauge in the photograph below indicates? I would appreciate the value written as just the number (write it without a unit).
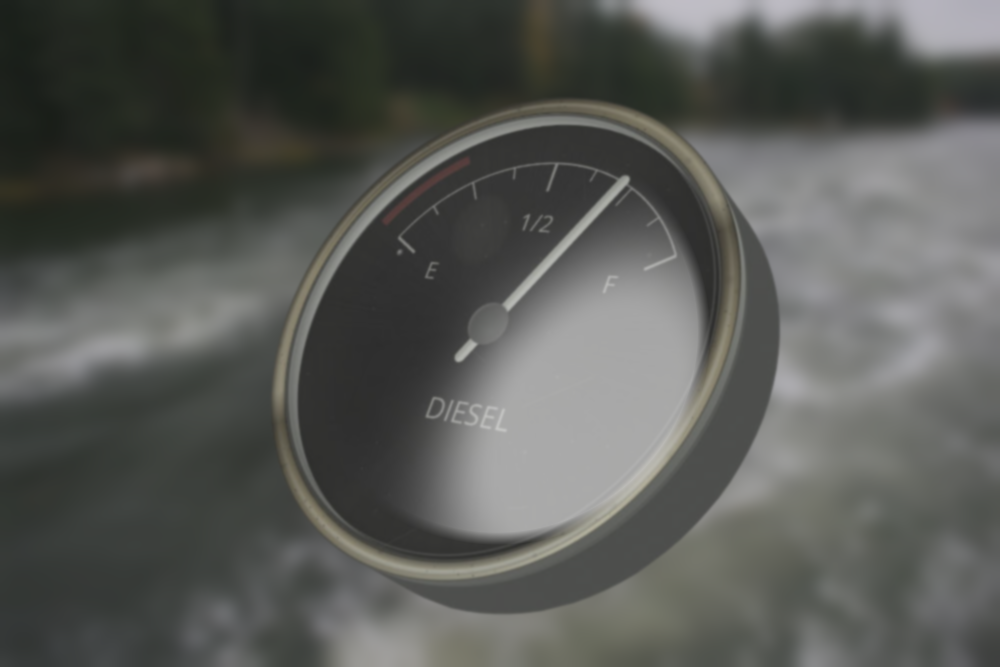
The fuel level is 0.75
